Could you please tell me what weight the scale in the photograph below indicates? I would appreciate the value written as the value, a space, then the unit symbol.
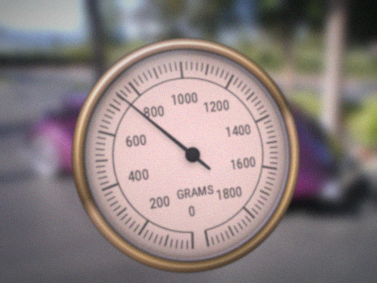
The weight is 740 g
